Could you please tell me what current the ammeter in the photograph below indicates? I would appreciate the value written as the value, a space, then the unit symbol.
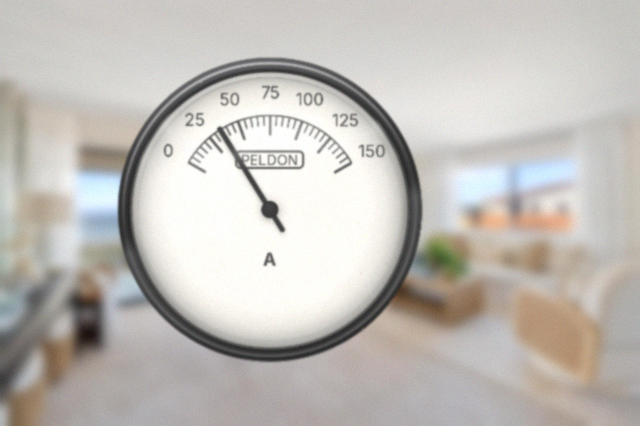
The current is 35 A
